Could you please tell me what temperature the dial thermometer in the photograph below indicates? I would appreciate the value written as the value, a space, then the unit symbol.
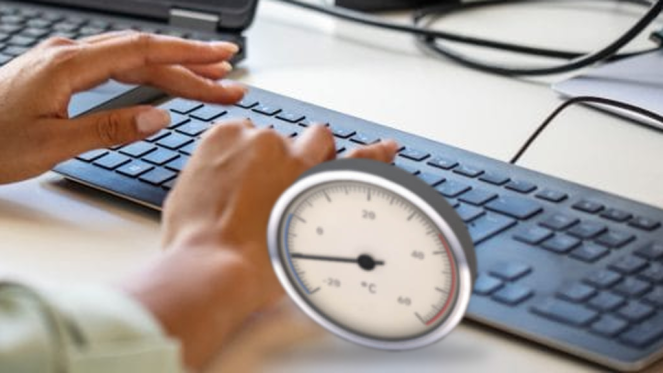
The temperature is -10 °C
